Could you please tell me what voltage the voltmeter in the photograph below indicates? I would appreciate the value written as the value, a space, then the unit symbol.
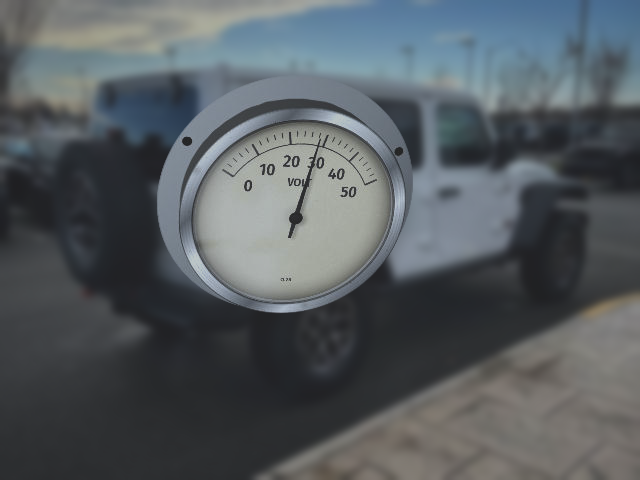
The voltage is 28 V
